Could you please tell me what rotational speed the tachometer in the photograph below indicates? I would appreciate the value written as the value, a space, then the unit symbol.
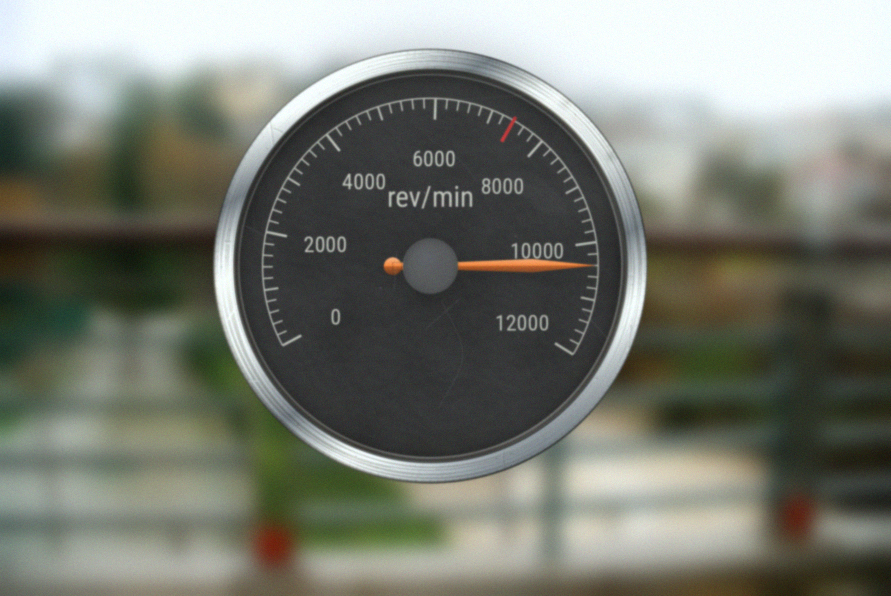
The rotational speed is 10400 rpm
